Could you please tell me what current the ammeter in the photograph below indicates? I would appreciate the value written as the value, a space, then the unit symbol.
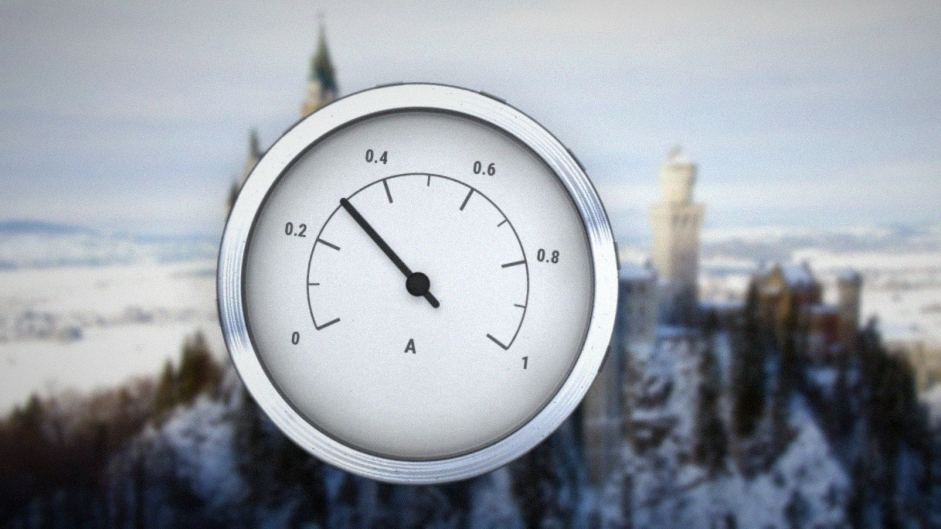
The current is 0.3 A
